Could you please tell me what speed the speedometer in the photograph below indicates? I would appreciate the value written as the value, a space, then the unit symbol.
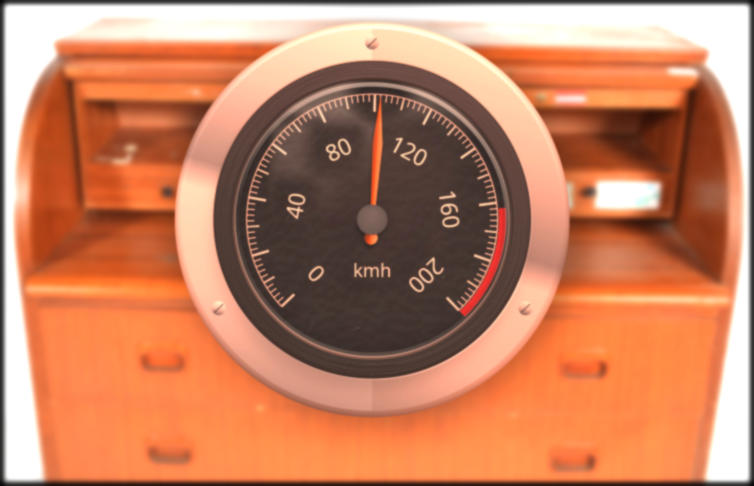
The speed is 102 km/h
